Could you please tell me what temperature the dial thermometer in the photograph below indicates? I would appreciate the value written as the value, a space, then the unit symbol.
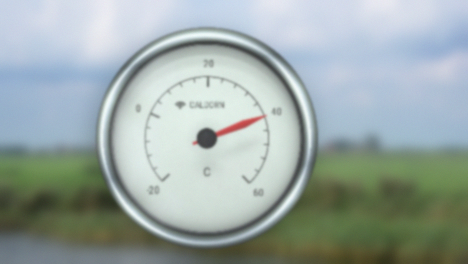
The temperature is 40 °C
